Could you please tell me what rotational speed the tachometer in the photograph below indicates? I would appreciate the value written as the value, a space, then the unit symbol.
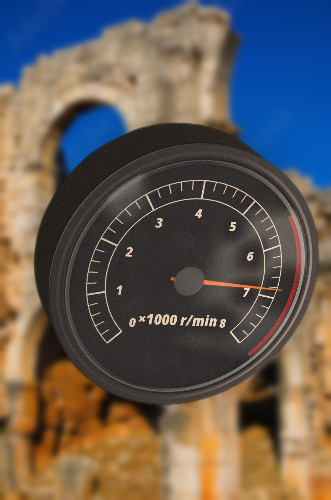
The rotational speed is 6800 rpm
